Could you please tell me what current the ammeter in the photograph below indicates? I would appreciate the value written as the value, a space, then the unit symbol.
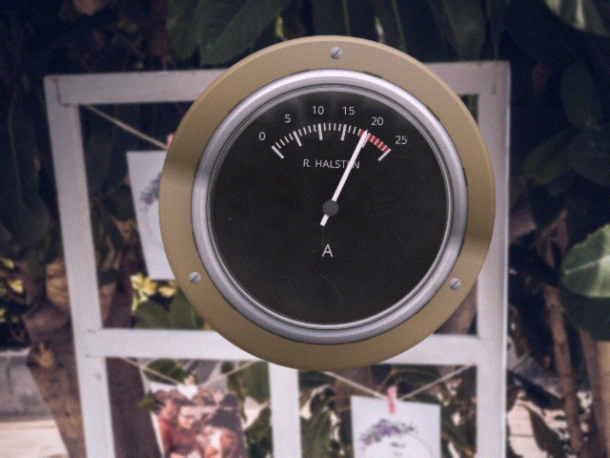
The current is 19 A
